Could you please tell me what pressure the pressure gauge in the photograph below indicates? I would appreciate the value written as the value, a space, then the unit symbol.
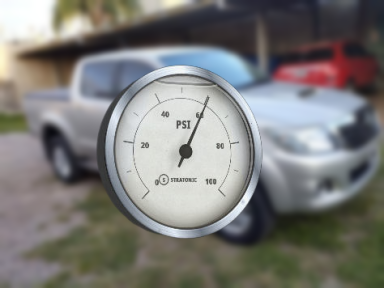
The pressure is 60 psi
